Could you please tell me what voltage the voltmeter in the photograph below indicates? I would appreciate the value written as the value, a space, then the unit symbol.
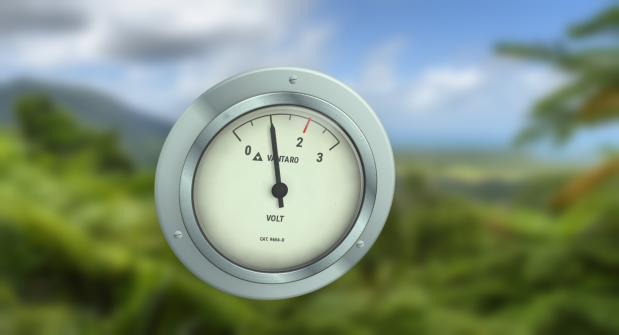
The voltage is 1 V
